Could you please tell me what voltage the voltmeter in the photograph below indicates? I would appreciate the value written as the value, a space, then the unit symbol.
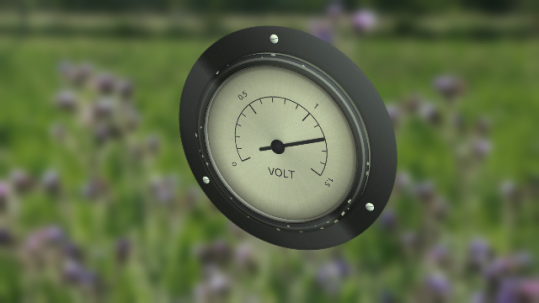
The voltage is 1.2 V
